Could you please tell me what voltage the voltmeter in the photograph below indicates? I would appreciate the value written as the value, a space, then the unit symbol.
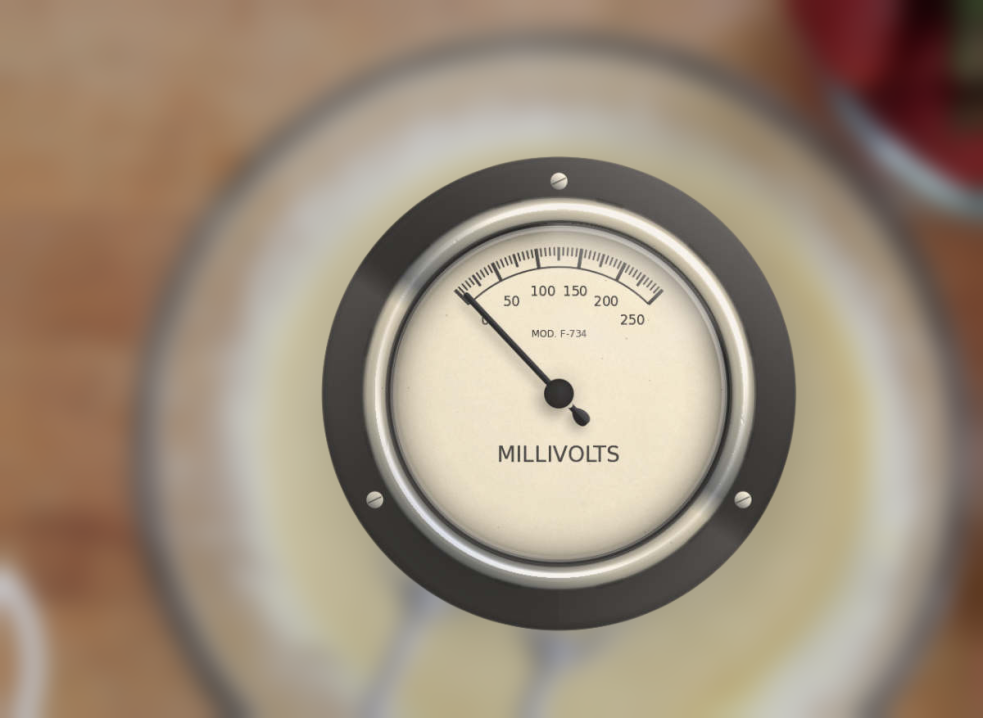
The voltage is 5 mV
